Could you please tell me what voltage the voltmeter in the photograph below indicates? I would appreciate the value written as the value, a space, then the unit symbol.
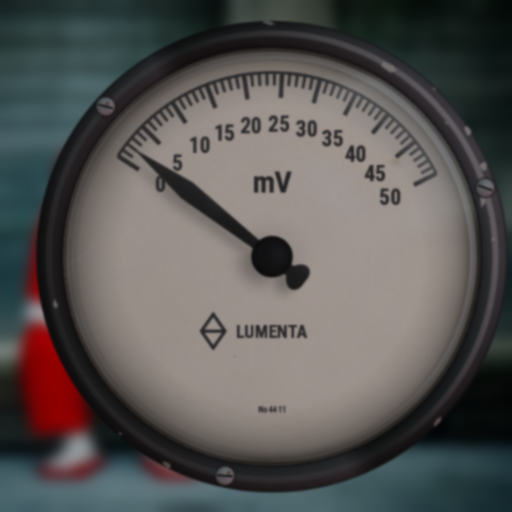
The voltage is 2 mV
